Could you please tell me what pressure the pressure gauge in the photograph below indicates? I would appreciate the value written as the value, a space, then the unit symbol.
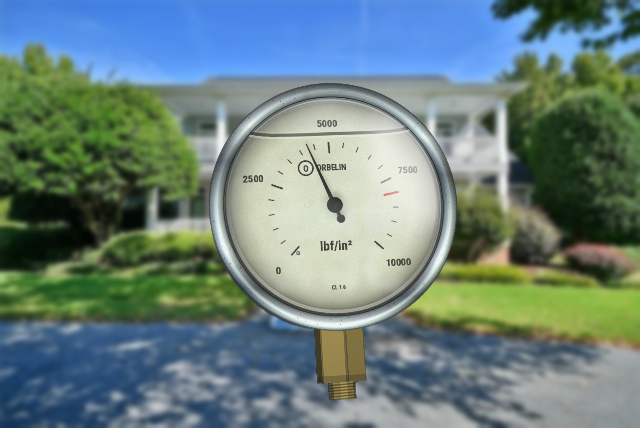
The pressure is 4250 psi
